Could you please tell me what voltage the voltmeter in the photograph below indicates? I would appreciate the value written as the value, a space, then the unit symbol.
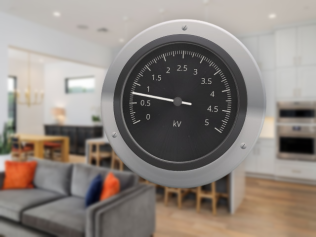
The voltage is 0.75 kV
